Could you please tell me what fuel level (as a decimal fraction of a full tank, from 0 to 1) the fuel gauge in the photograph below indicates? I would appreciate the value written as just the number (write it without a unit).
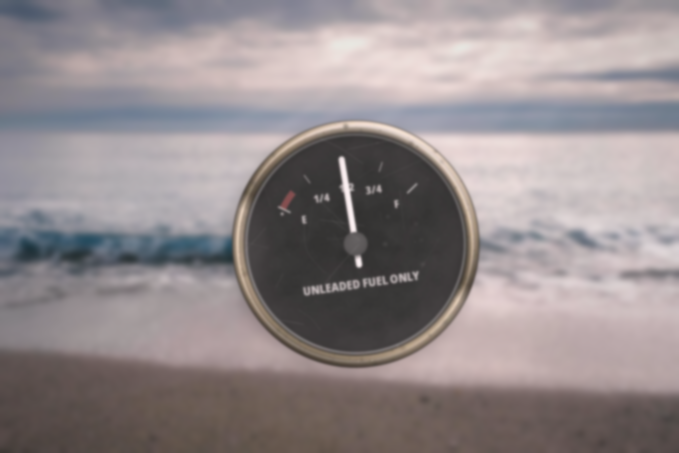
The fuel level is 0.5
